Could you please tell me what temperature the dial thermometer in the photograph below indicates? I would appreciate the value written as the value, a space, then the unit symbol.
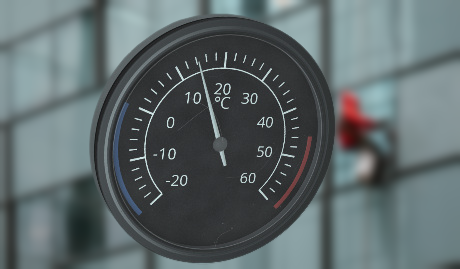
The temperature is 14 °C
